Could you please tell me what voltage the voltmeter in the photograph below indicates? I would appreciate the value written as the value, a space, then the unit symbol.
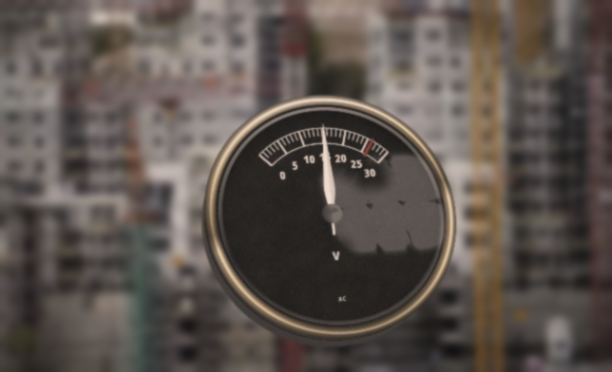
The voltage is 15 V
